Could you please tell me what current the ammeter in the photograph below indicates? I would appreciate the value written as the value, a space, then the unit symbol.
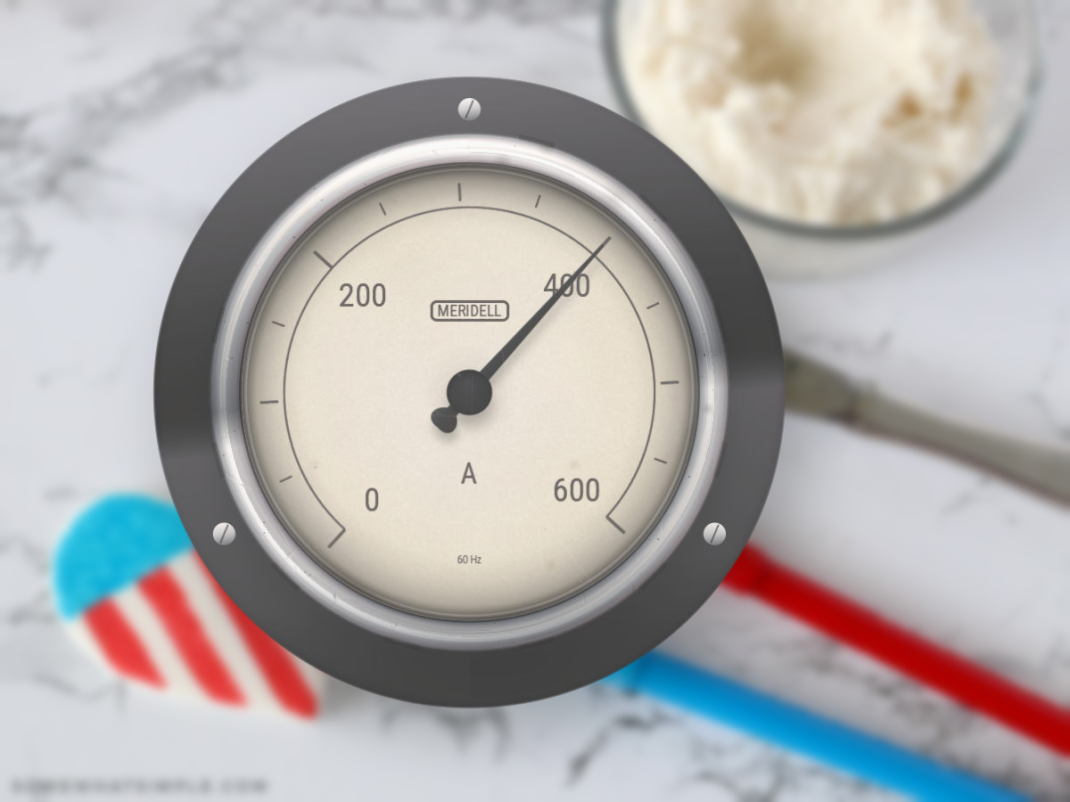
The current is 400 A
